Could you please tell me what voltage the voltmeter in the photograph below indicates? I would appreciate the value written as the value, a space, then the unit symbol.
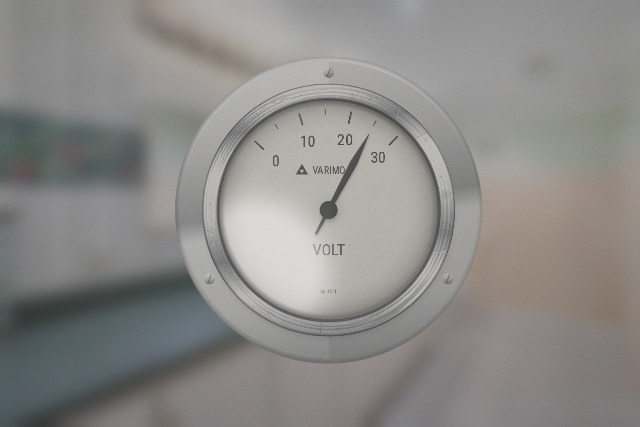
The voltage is 25 V
